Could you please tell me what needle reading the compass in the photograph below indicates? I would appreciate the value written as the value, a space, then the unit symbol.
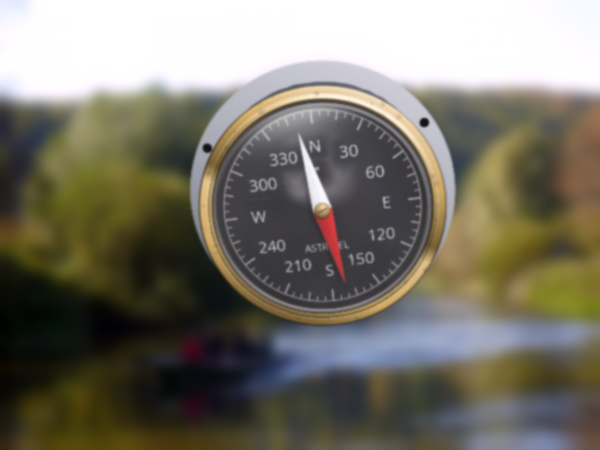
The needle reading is 170 °
